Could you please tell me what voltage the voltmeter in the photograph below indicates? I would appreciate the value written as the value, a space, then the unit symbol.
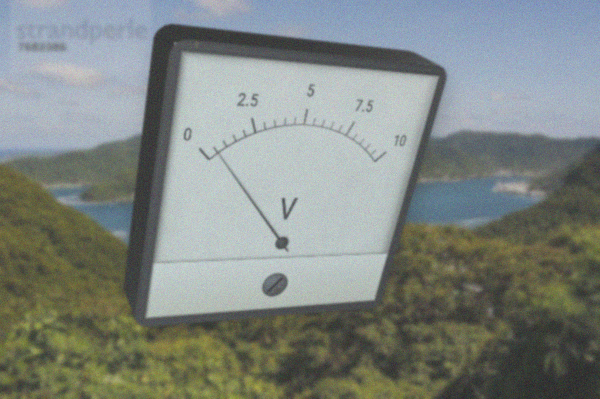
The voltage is 0.5 V
